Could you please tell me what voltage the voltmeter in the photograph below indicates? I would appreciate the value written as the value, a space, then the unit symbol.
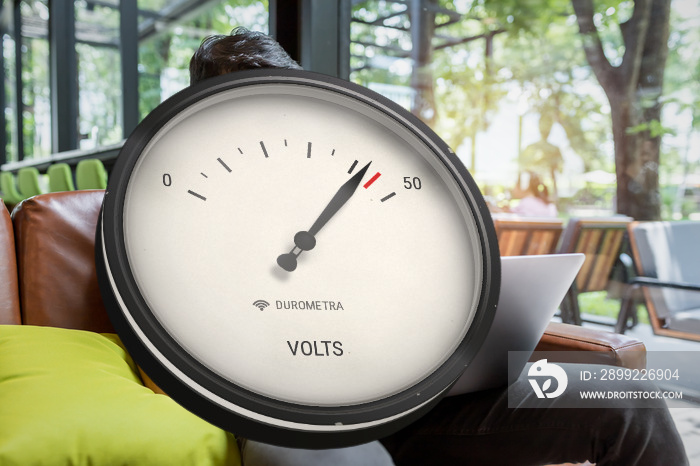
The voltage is 42.5 V
